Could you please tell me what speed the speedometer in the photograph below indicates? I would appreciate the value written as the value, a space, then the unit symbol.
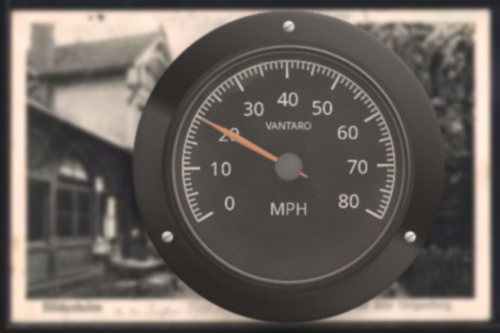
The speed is 20 mph
